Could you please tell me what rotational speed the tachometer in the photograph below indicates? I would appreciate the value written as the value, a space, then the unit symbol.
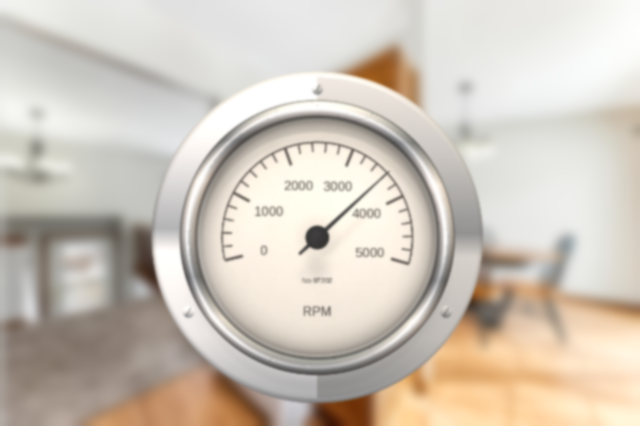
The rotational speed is 3600 rpm
